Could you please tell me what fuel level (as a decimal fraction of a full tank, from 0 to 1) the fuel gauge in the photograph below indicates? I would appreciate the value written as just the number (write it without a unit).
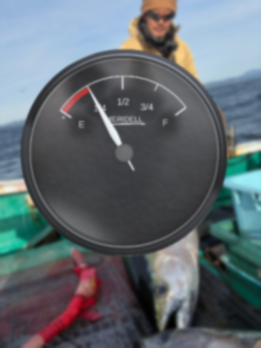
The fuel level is 0.25
